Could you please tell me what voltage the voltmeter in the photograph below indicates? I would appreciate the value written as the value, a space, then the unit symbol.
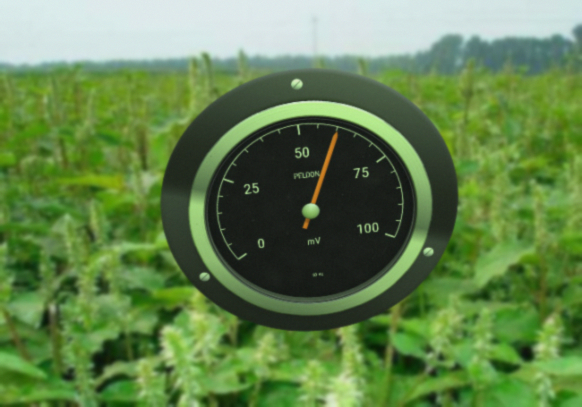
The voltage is 60 mV
